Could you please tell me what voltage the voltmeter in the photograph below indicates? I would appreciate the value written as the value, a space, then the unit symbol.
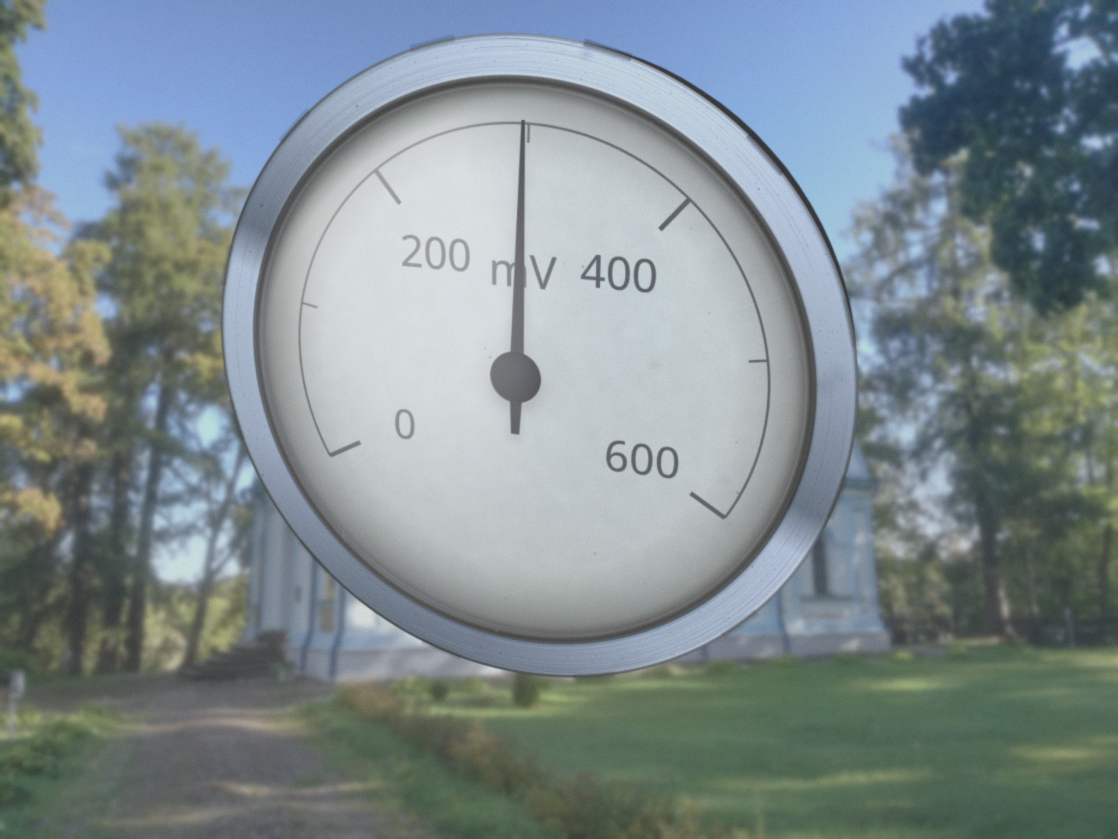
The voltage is 300 mV
